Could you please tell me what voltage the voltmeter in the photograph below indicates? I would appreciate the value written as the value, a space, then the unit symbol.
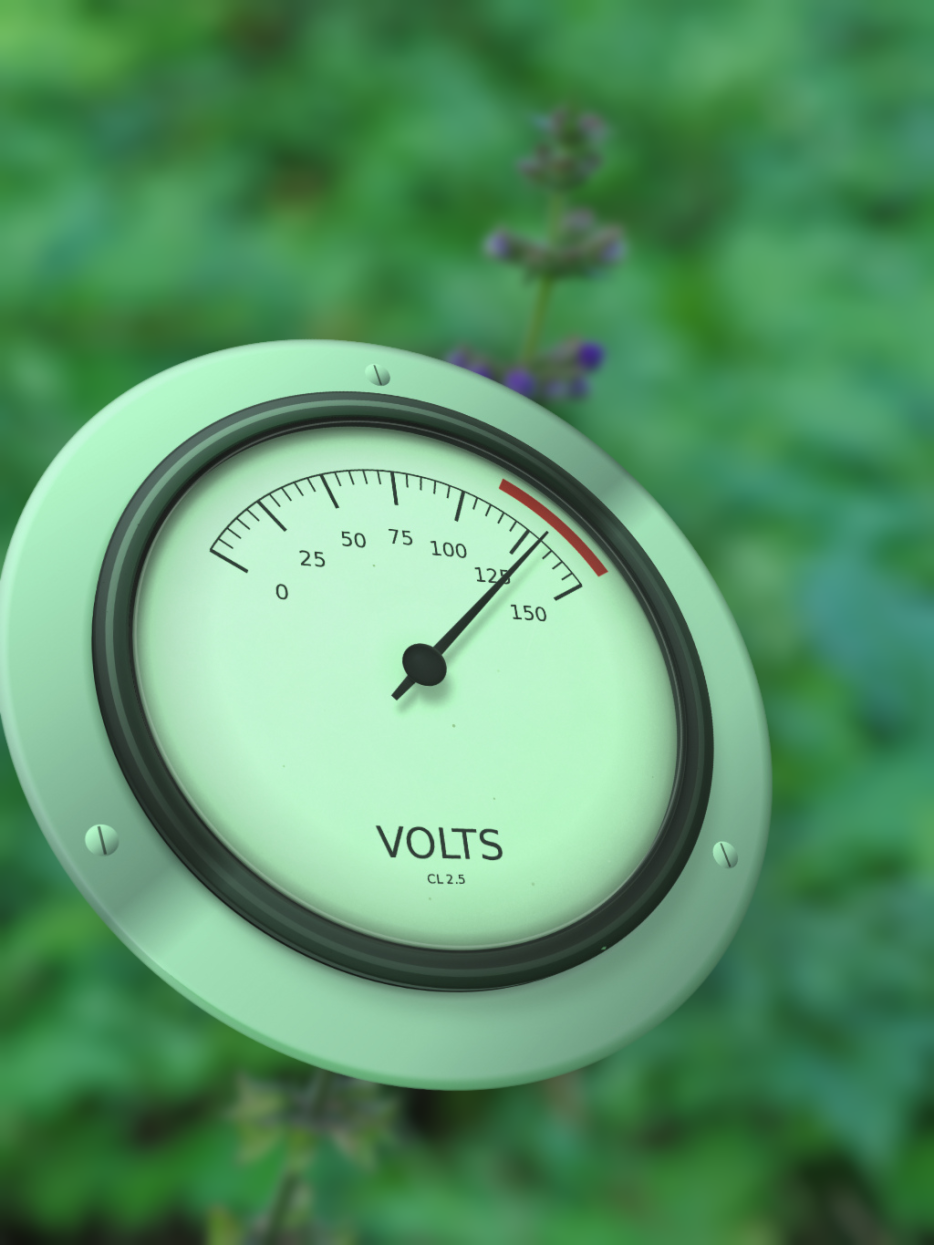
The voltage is 130 V
